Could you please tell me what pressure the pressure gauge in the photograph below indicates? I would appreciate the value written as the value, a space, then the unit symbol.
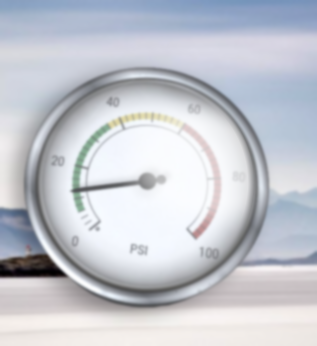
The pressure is 12 psi
